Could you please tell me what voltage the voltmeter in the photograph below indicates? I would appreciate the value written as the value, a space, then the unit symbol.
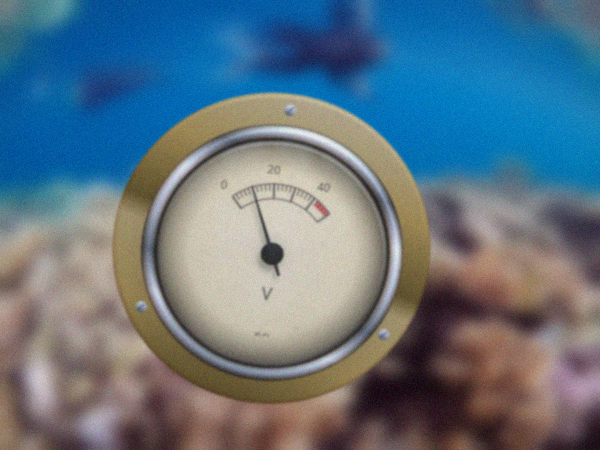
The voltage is 10 V
